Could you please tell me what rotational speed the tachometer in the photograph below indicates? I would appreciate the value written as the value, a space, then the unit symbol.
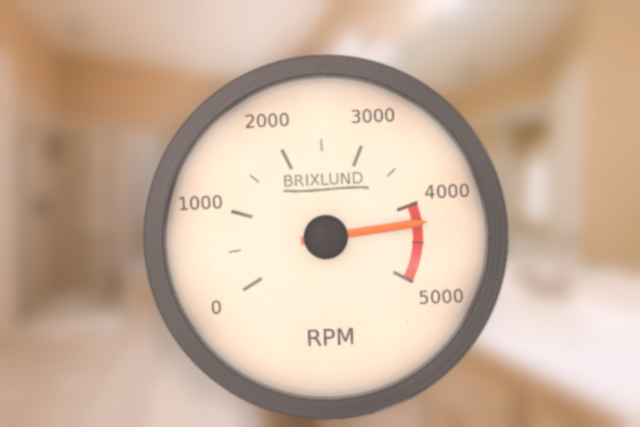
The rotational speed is 4250 rpm
